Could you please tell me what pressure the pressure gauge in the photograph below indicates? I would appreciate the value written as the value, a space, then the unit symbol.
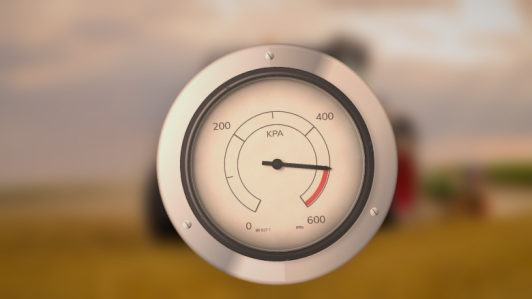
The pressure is 500 kPa
